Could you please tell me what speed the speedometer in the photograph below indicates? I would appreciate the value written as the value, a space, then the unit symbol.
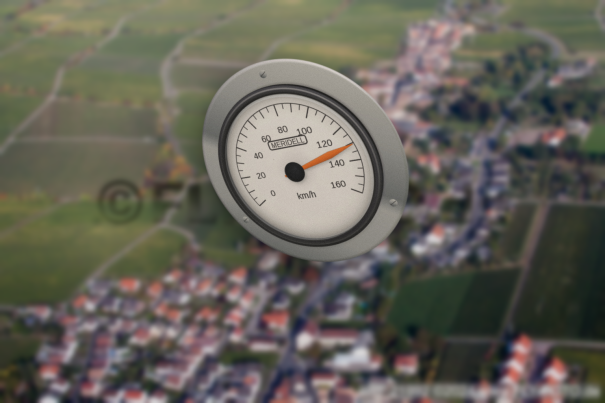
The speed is 130 km/h
